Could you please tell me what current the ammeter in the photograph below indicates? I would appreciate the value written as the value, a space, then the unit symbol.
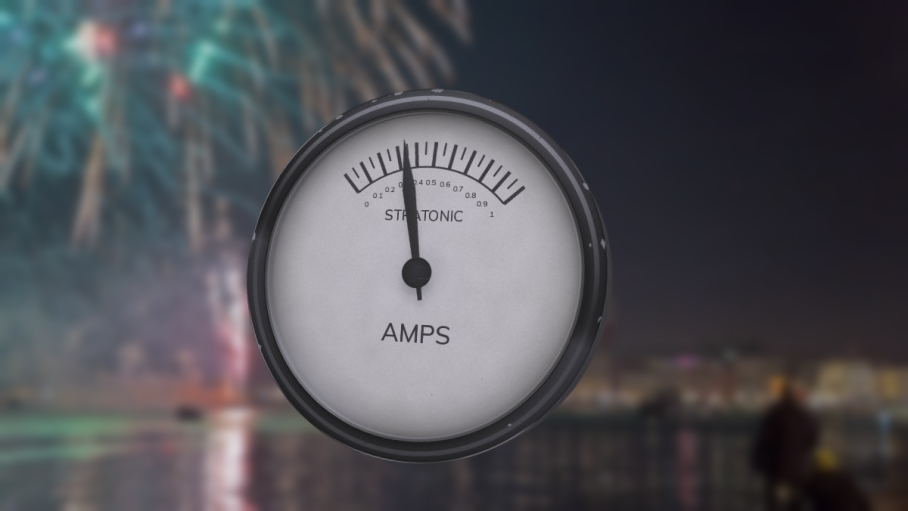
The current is 0.35 A
